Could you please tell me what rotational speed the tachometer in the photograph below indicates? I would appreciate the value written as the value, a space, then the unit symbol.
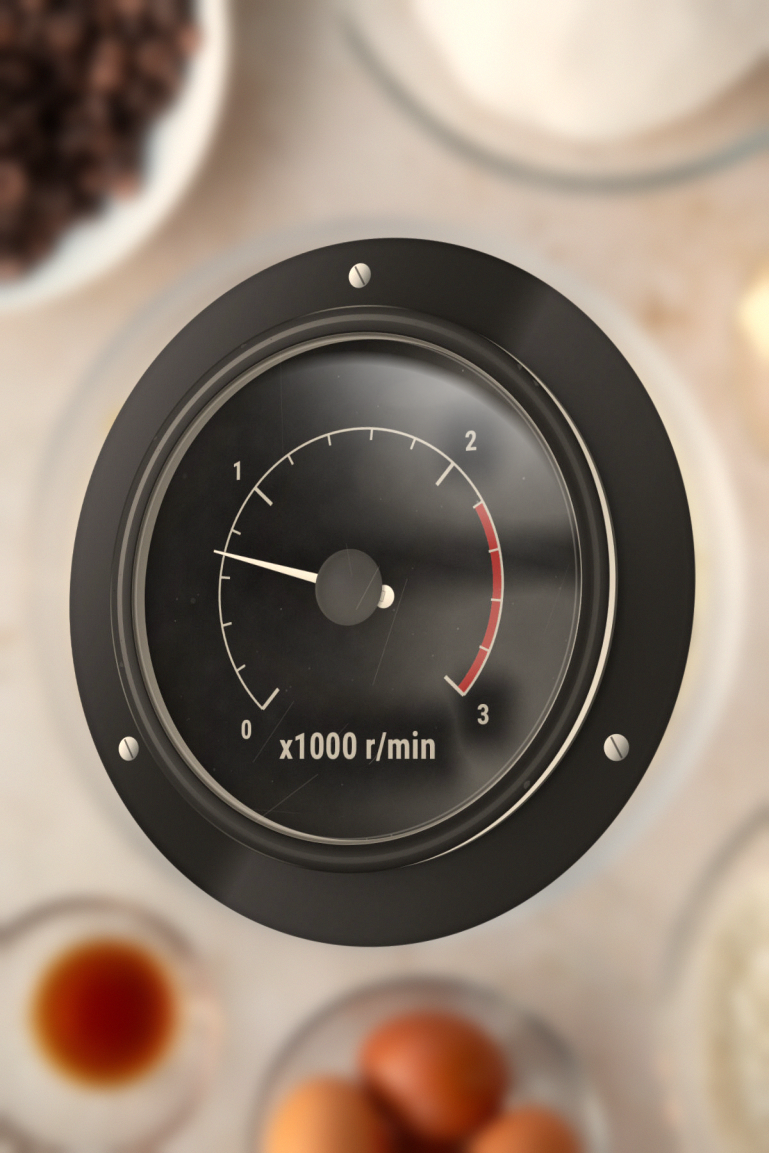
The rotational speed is 700 rpm
